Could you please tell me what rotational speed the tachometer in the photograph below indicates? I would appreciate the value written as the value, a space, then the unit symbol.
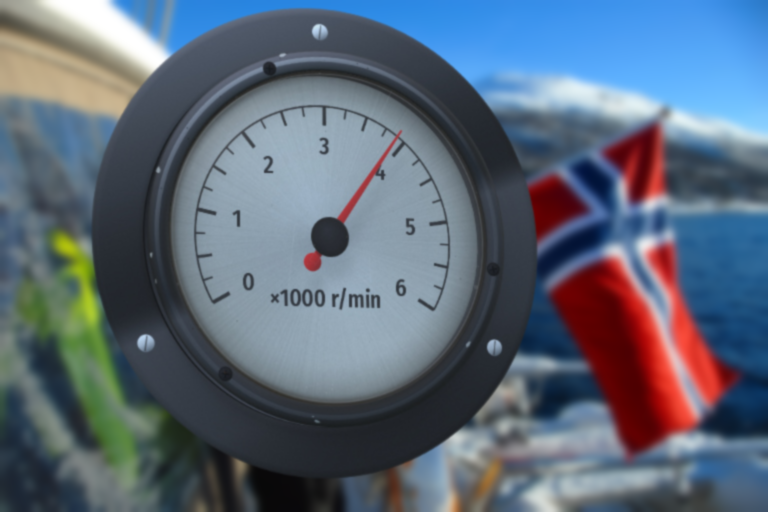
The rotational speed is 3875 rpm
